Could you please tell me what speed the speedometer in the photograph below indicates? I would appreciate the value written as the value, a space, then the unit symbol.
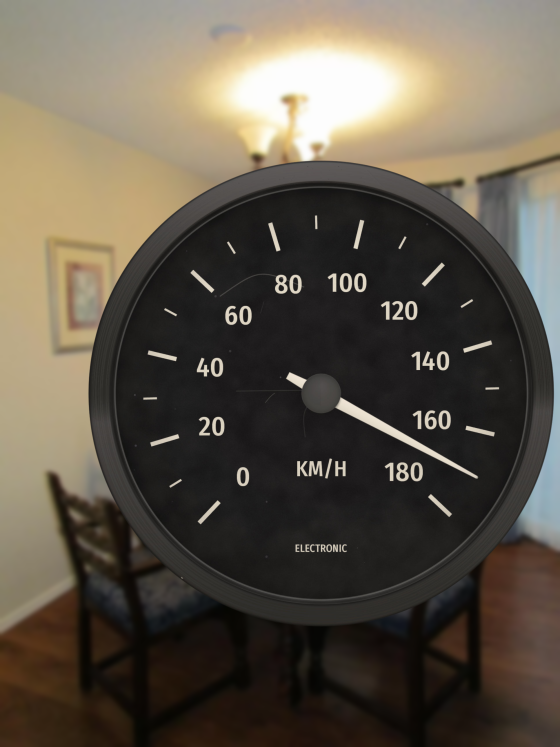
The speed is 170 km/h
